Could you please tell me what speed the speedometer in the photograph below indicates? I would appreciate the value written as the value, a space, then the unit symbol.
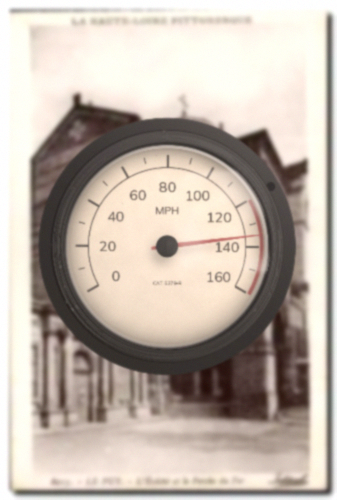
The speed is 135 mph
